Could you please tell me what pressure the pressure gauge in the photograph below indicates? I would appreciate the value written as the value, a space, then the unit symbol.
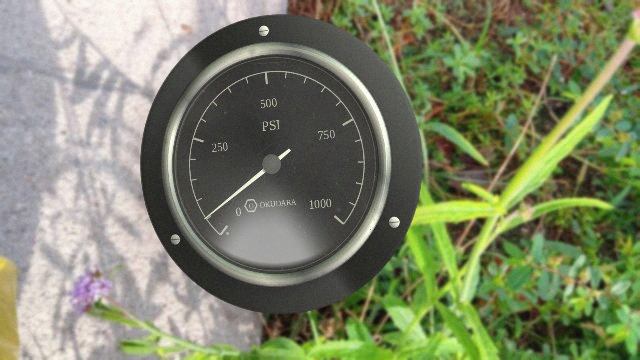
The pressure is 50 psi
